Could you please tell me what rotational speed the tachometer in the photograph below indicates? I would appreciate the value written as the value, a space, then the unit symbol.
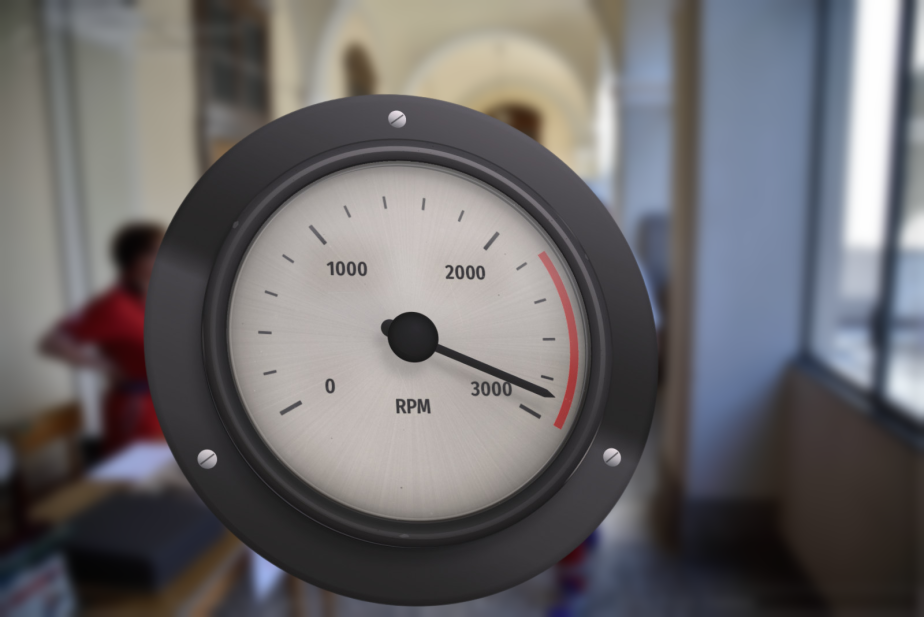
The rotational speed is 2900 rpm
